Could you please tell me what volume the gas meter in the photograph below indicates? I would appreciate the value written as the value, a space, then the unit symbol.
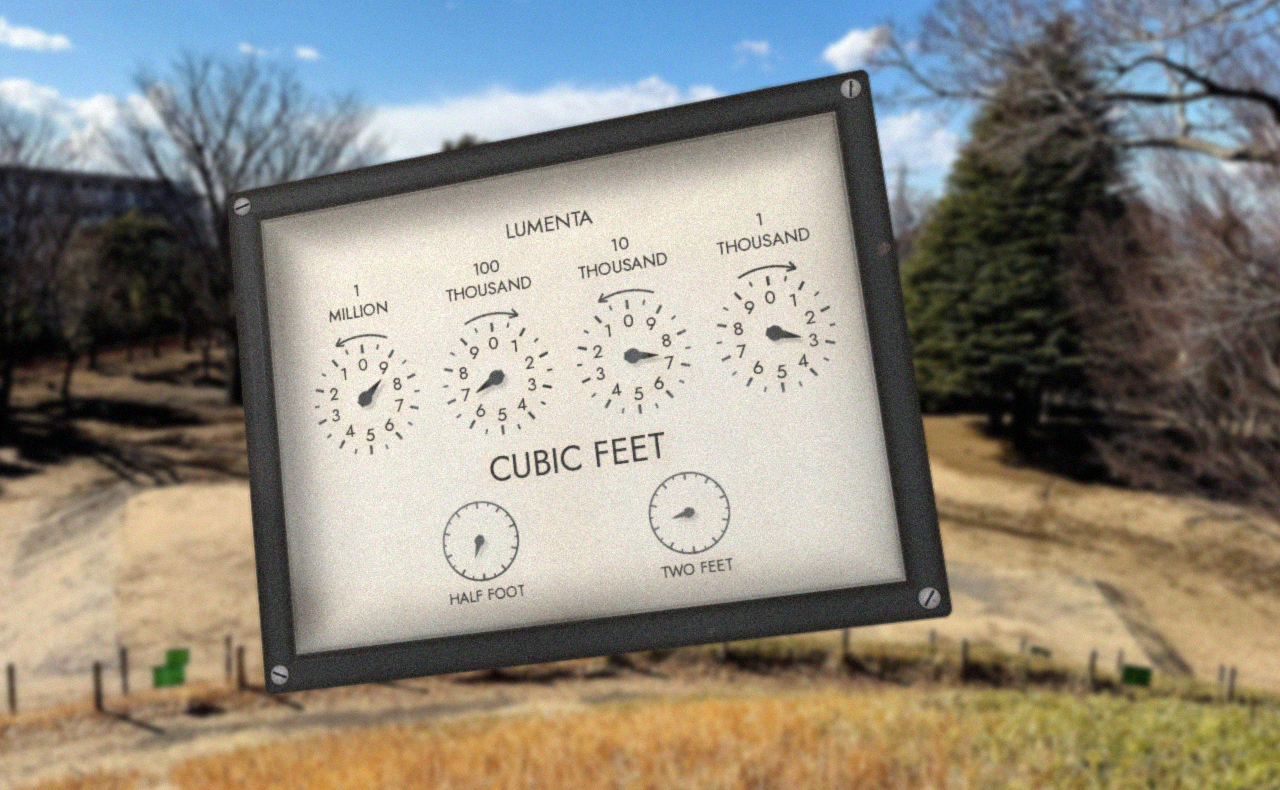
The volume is 867300 ft³
